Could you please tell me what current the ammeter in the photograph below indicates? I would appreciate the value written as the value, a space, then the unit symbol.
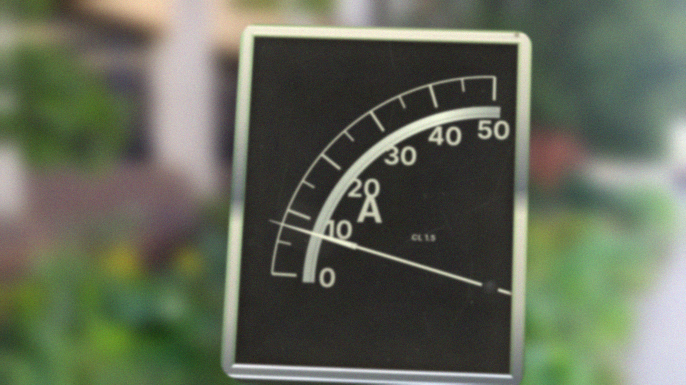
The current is 7.5 A
